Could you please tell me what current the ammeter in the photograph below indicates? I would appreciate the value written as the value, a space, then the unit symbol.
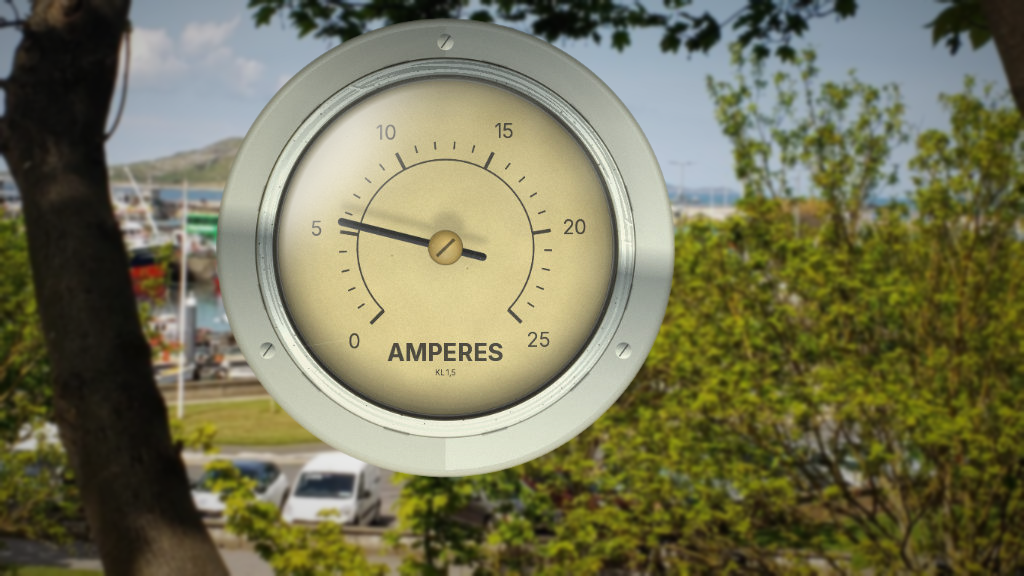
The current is 5.5 A
